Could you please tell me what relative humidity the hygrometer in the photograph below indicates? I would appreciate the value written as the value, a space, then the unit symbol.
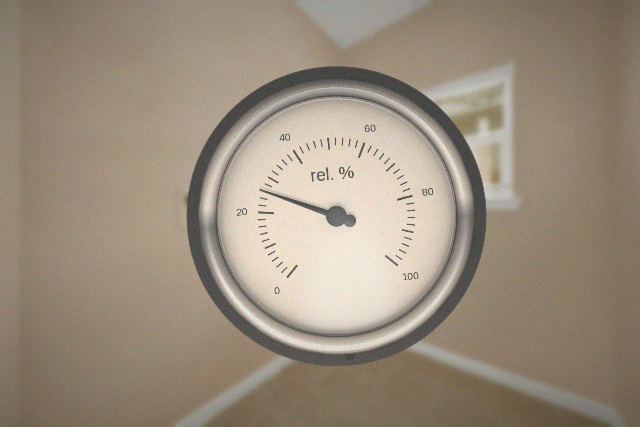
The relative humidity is 26 %
